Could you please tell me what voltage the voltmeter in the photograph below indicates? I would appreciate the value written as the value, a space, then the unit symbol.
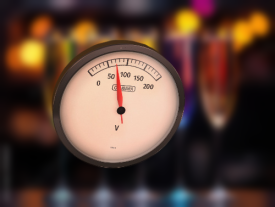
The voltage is 70 V
